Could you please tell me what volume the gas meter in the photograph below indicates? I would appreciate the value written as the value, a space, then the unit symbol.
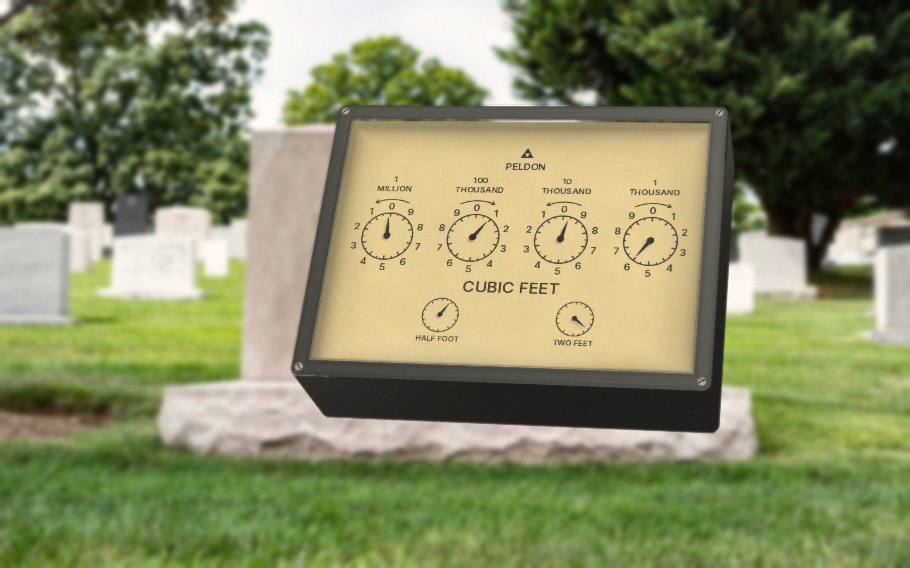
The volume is 9600 ft³
